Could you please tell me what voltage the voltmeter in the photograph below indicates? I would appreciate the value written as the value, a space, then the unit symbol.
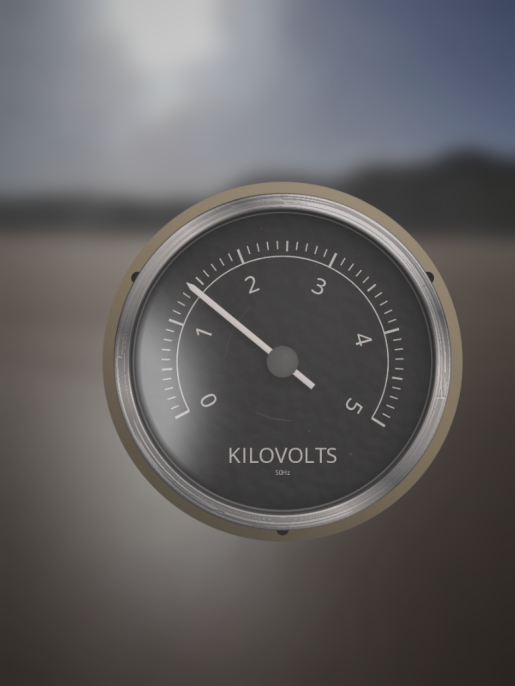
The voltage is 1.4 kV
